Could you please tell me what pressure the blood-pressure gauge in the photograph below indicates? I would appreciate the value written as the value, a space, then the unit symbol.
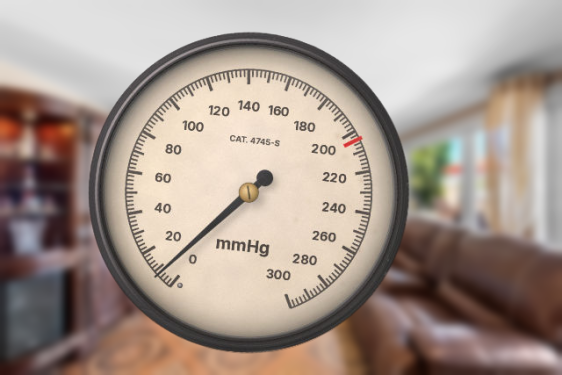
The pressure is 8 mmHg
